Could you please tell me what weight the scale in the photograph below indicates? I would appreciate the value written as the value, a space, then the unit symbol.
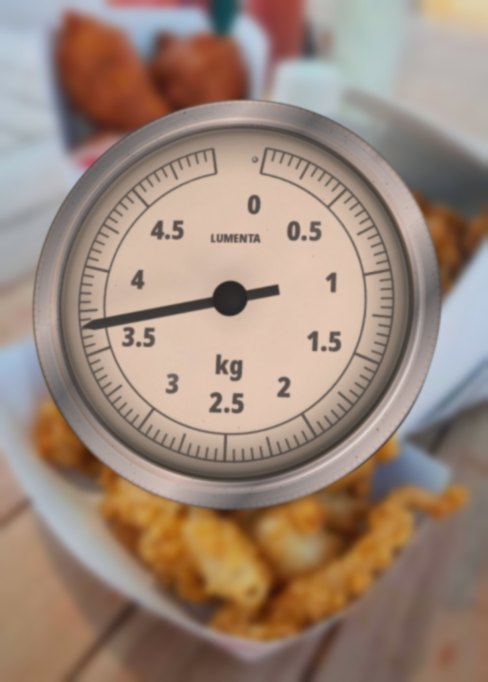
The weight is 3.65 kg
